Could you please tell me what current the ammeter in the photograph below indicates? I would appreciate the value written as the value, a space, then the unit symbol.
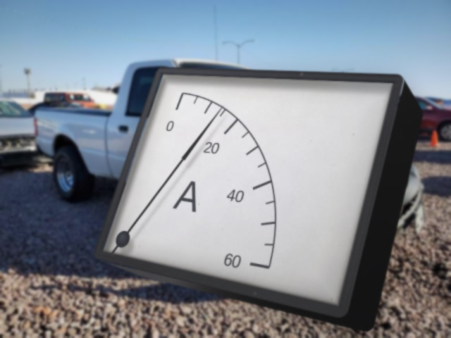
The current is 15 A
